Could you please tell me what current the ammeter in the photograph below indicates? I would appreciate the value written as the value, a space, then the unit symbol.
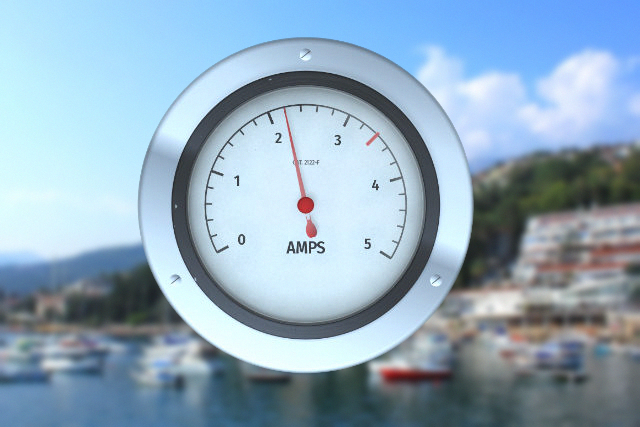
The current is 2.2 A
